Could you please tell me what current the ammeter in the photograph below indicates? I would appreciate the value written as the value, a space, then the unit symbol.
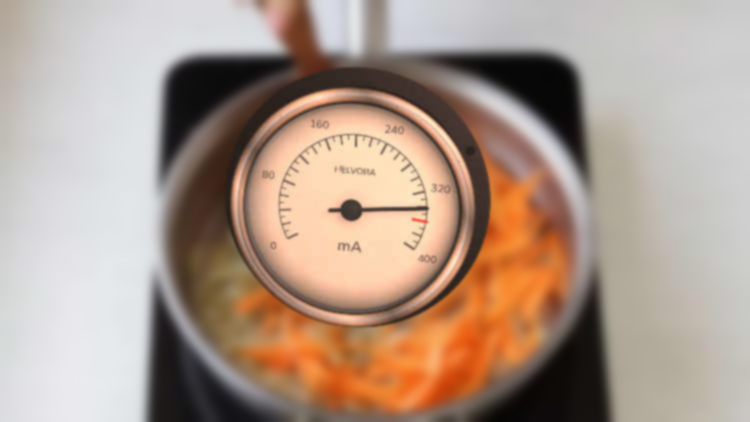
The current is 340 mA
